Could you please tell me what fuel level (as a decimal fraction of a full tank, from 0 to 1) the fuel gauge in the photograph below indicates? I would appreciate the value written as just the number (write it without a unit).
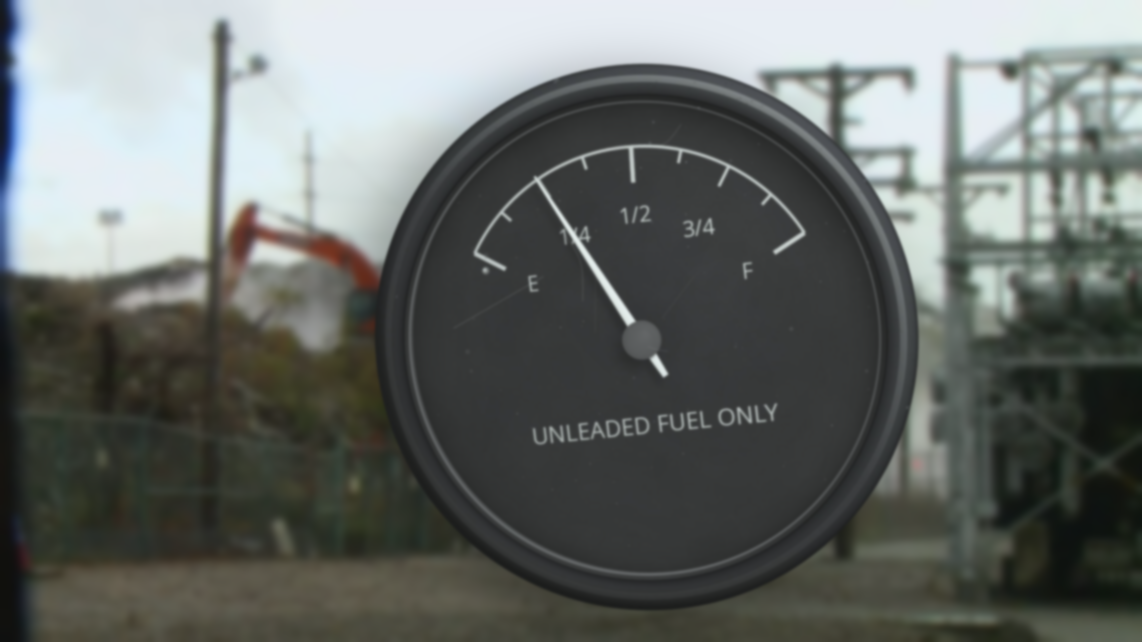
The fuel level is 0.25
